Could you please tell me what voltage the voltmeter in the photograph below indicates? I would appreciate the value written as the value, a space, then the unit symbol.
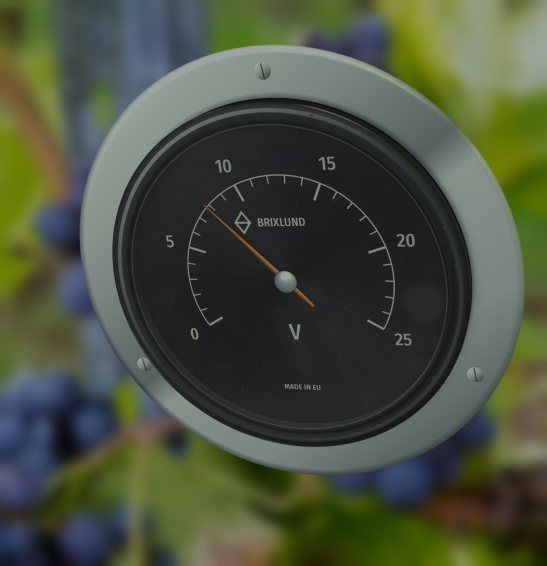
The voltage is 8 V
